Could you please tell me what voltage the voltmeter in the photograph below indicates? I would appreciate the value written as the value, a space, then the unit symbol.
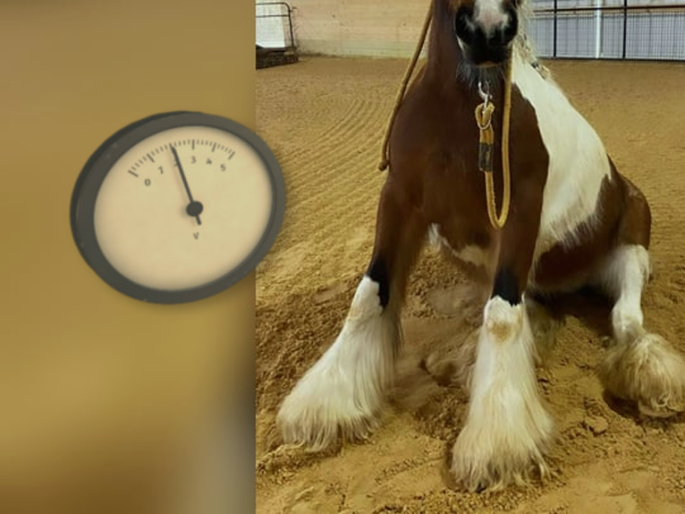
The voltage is 2 V
